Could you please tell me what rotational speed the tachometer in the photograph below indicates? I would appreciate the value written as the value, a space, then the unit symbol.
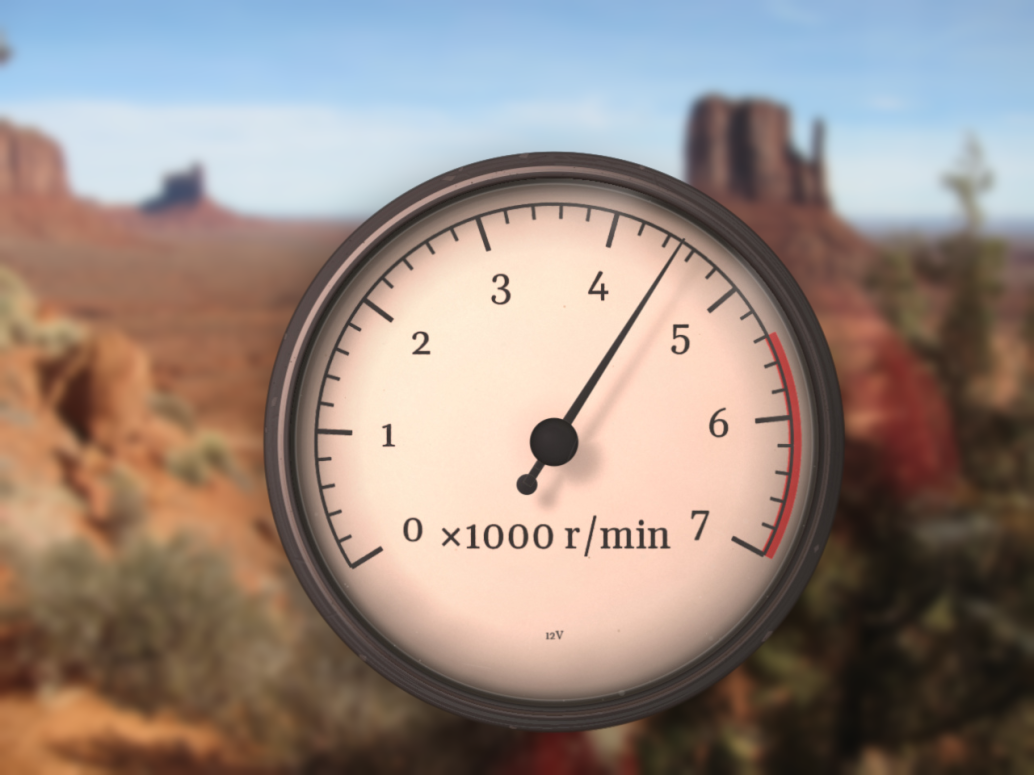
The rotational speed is 4500 rpm
